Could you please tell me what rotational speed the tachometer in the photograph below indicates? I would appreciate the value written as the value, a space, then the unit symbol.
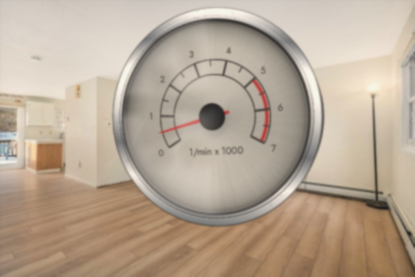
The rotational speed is 500 rpm
